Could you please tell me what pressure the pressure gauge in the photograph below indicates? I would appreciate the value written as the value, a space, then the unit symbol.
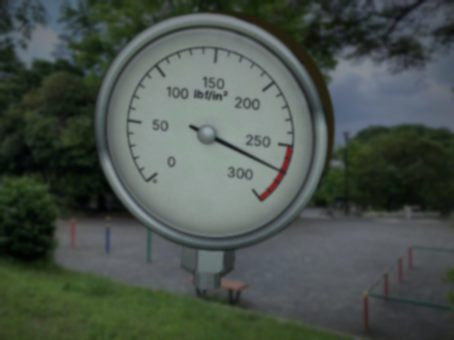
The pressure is 270 psi
